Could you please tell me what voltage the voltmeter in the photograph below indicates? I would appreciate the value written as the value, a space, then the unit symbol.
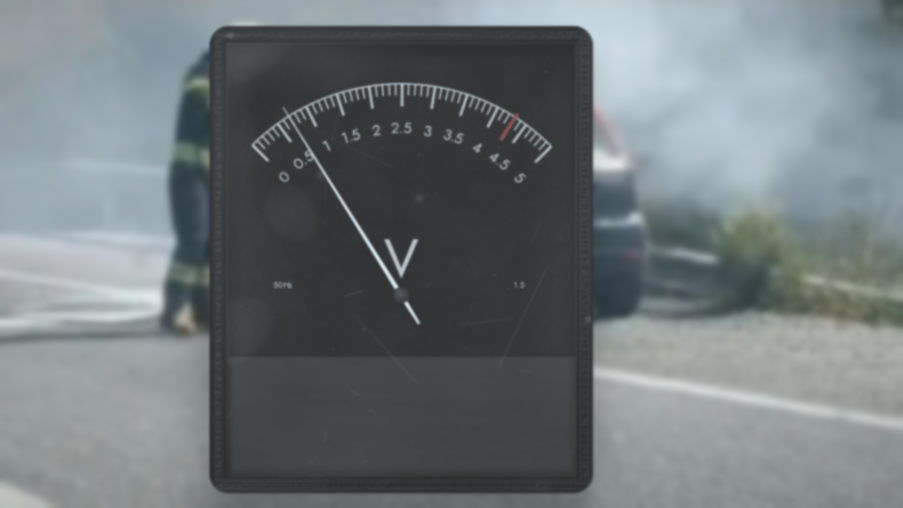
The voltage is 0.7 V
